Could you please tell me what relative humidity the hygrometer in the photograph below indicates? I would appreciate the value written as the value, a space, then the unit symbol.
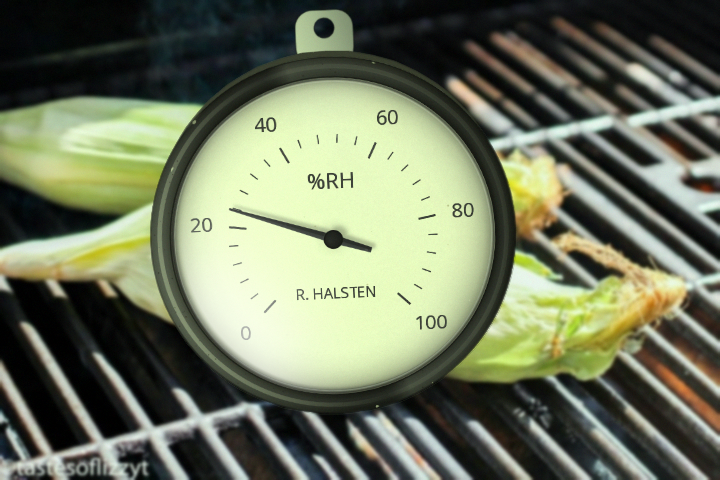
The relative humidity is 24 %
